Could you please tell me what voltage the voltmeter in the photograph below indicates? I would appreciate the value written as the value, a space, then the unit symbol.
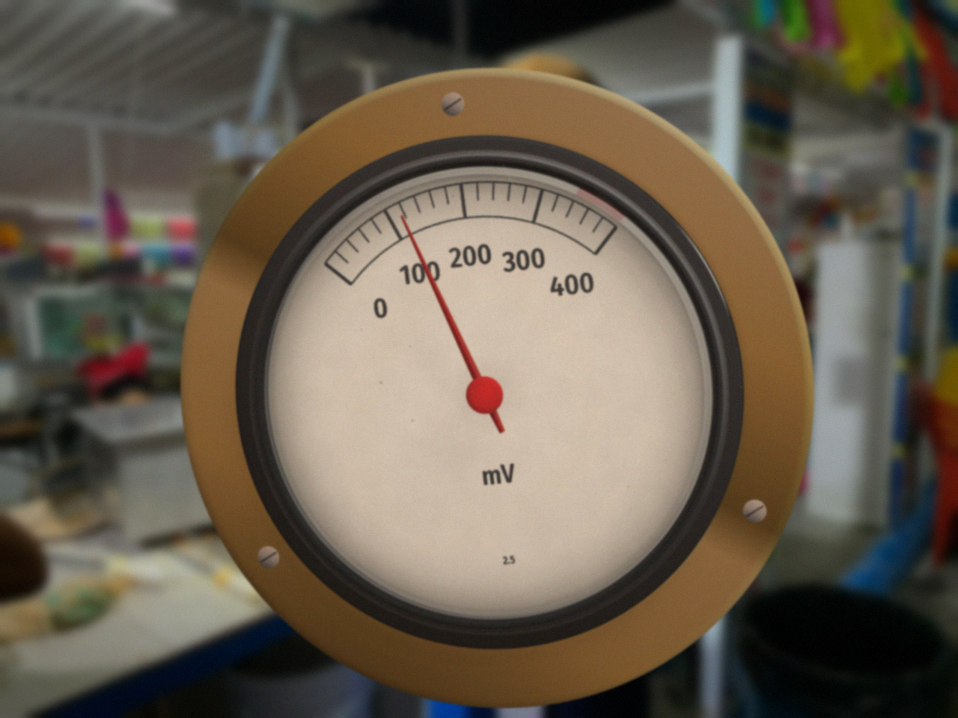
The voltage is 120 mV
